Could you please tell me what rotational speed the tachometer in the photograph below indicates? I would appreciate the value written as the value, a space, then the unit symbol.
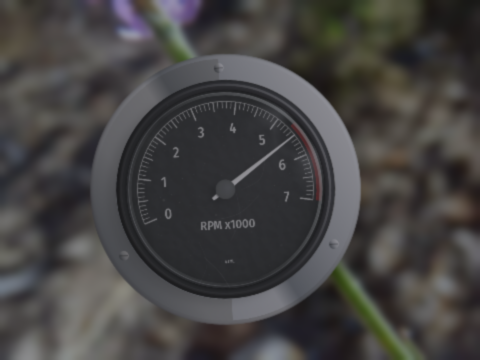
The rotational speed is 5500 rpm
